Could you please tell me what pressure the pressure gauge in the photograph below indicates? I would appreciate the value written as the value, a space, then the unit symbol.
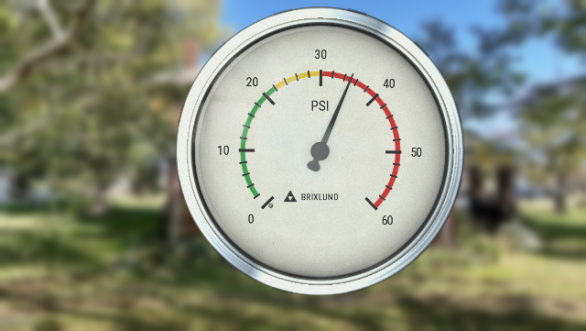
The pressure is 35 psi
